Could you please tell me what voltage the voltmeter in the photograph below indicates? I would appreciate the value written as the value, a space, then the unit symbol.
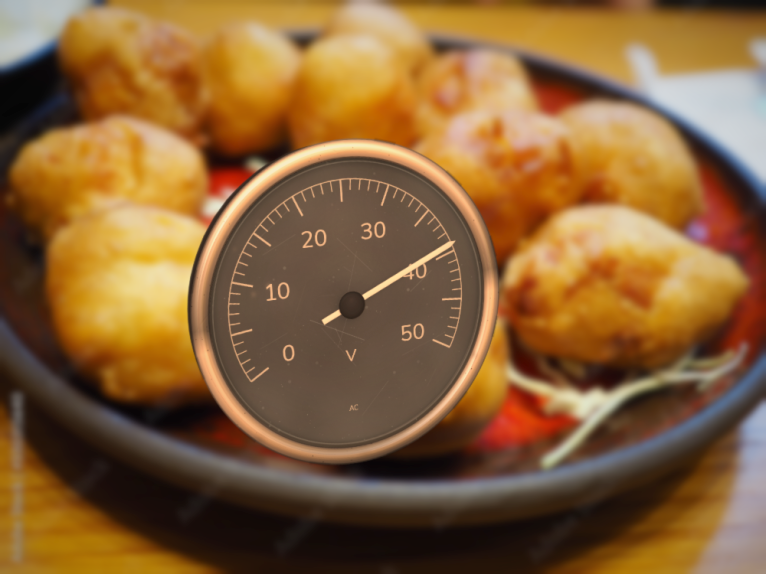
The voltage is 39 V
